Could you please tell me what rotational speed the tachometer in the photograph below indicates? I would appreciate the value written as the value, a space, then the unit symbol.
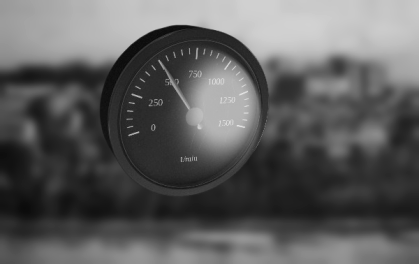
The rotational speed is 500 rpm
